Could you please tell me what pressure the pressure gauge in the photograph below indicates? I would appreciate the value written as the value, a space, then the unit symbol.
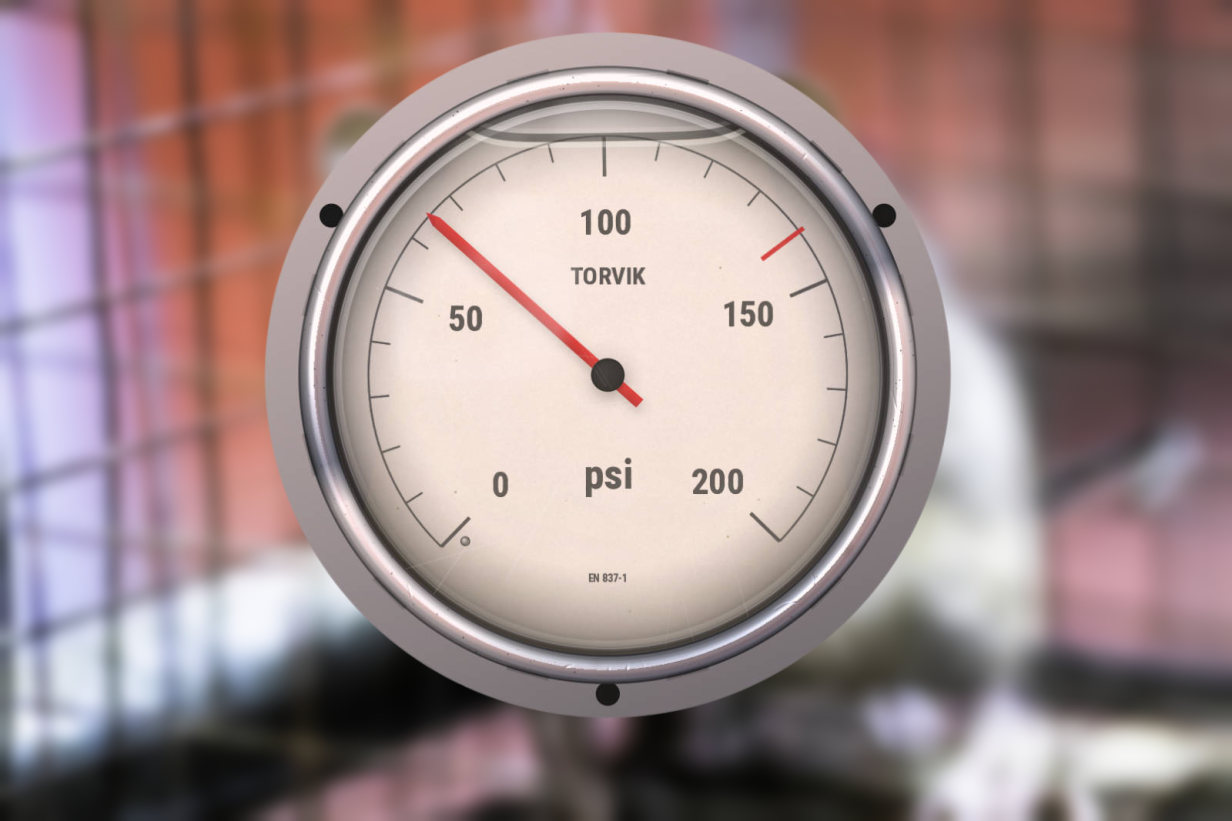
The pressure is 65 psi
